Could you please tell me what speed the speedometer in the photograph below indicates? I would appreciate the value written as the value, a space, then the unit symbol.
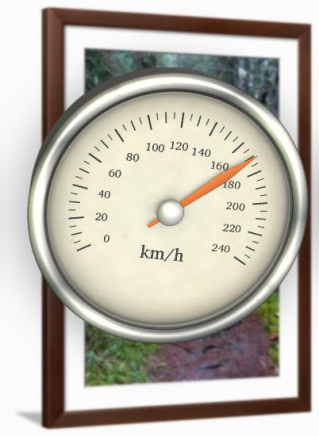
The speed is 170 km/h
